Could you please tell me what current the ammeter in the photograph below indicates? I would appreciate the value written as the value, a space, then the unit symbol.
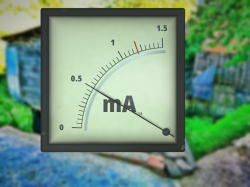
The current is 0.5 mA
